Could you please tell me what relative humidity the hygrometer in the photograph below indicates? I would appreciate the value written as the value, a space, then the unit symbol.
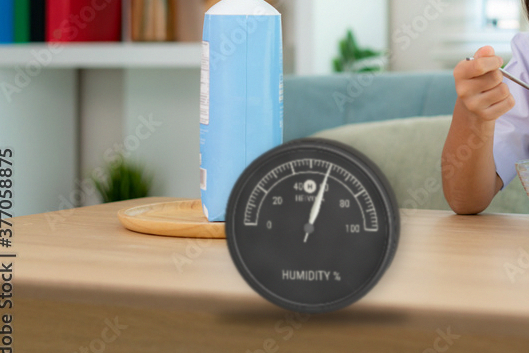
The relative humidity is 60 %
